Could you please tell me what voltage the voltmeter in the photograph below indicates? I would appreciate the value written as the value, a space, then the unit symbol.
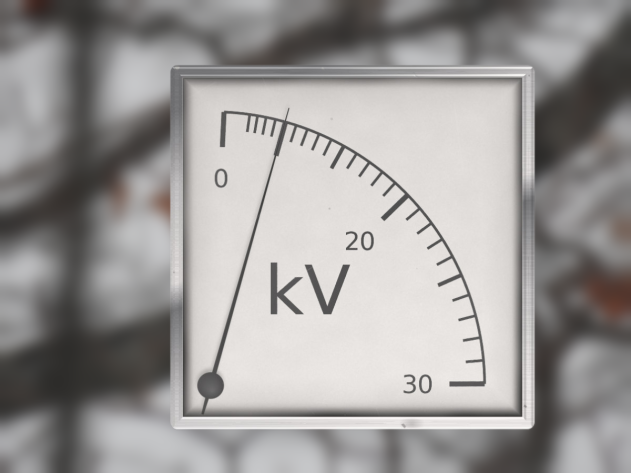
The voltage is 10 kV
